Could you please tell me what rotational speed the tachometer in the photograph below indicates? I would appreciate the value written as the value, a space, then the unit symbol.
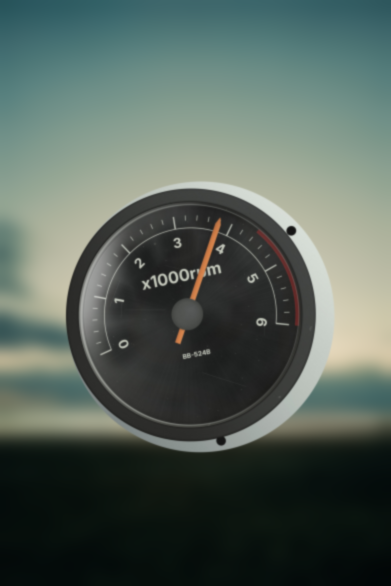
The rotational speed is 3800 rpm
